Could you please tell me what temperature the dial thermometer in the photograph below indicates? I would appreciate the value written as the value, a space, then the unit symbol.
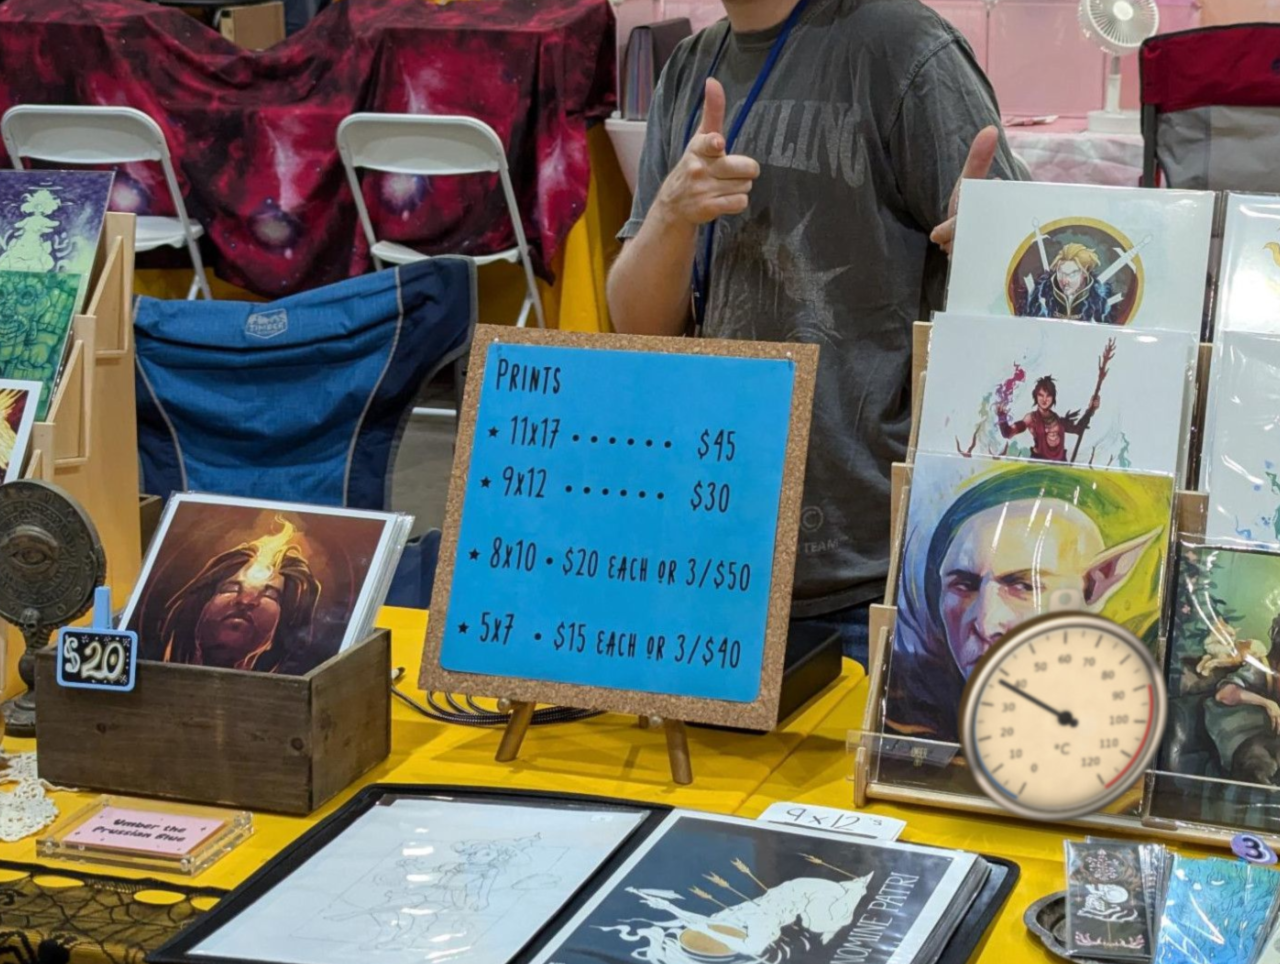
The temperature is 37.5 °C
